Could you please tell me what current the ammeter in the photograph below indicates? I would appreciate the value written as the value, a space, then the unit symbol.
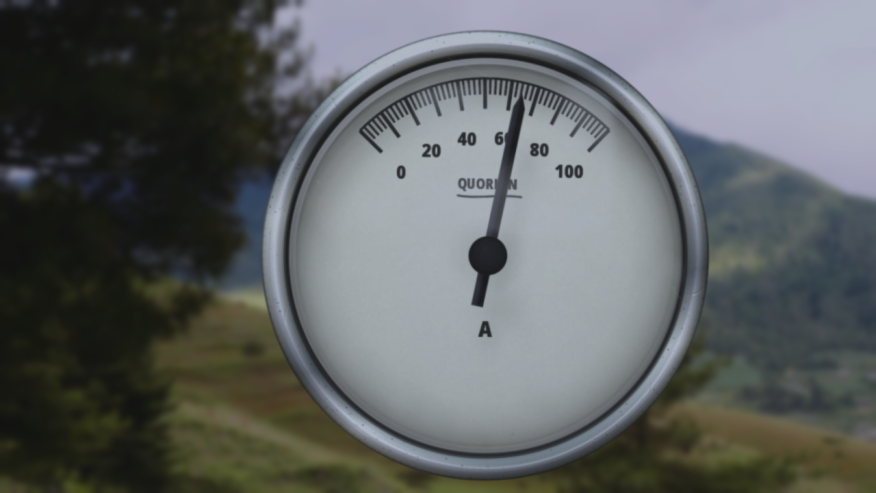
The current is 64 A
